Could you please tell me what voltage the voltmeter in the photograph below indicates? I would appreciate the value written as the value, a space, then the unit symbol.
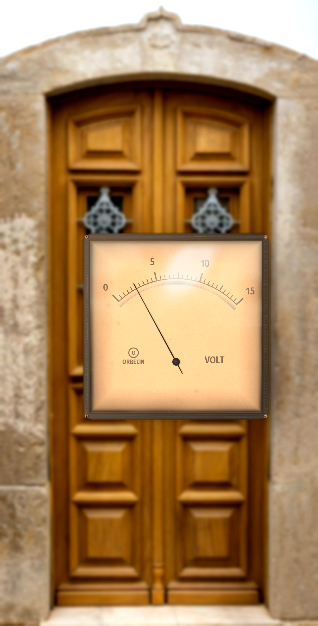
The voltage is 2.5 V
